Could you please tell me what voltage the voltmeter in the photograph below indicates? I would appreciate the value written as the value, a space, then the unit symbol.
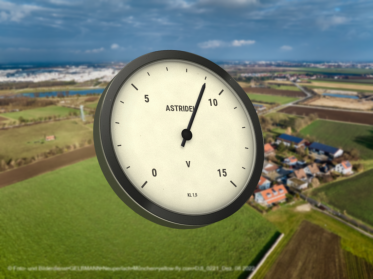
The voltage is 9 V
